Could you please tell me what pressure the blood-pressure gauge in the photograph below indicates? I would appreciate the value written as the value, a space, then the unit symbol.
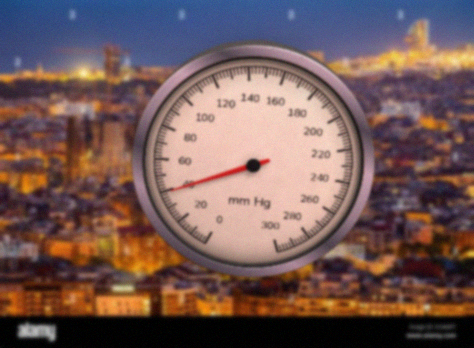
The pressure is 40 mmHg
